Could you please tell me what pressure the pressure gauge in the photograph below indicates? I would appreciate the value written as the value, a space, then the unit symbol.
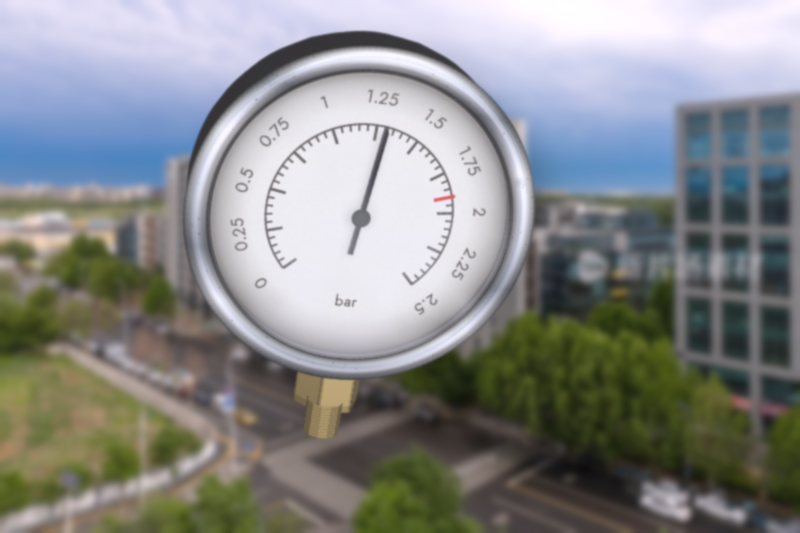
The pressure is 1.3 bar
